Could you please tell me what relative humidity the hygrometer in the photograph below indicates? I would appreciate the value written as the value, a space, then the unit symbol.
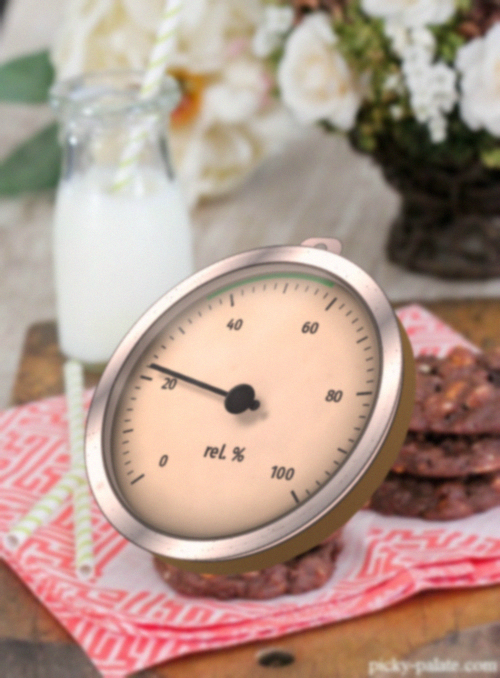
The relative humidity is 22 %
